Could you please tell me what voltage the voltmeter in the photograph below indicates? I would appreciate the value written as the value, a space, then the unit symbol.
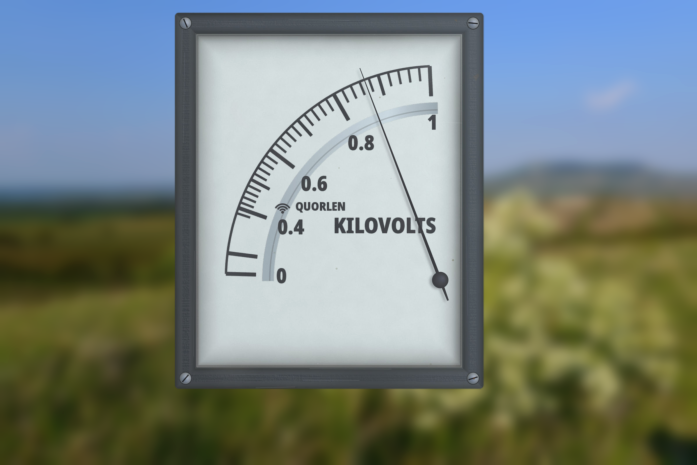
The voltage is 0.87 kV
